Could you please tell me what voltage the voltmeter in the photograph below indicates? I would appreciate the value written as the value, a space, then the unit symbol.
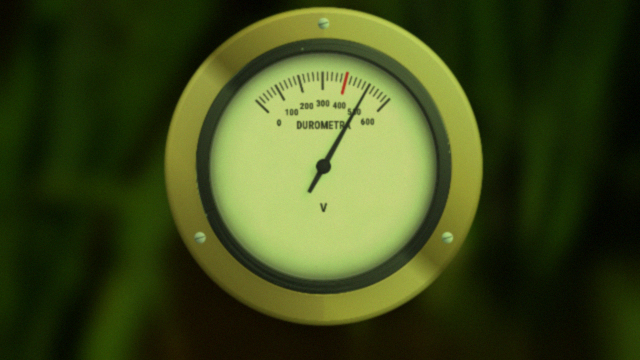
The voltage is 500 V
